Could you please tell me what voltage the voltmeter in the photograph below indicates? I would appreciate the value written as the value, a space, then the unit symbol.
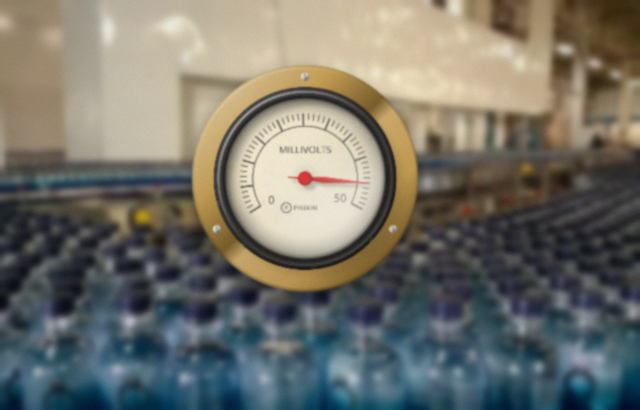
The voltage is 45 mV
